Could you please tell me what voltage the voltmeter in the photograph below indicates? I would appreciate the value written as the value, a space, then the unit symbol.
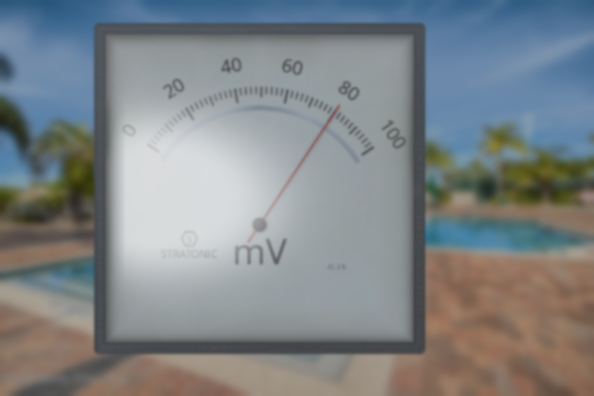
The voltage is 80 mV
